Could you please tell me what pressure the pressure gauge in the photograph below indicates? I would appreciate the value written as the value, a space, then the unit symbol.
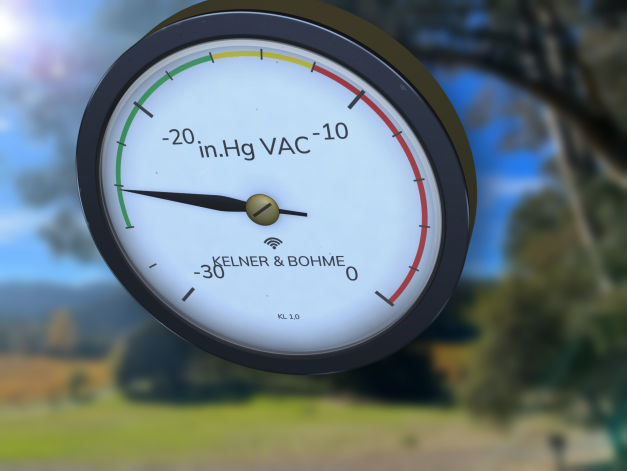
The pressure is -24 inHg
